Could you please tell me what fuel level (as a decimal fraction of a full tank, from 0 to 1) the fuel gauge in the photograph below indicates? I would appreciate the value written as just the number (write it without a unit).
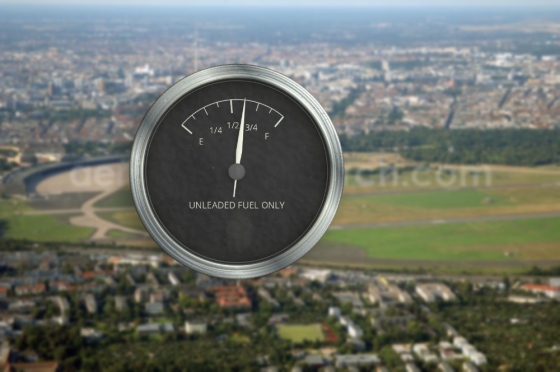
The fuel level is 0.625
